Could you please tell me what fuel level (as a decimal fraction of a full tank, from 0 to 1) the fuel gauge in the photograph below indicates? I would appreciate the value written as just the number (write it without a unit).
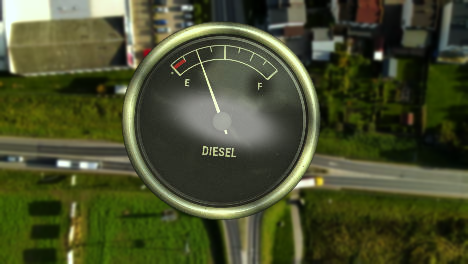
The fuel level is 0.25
